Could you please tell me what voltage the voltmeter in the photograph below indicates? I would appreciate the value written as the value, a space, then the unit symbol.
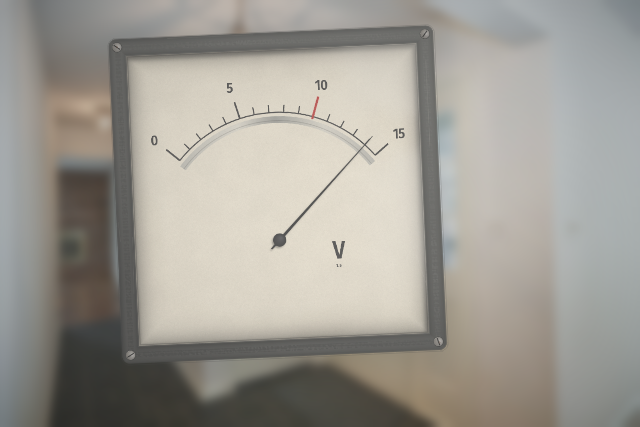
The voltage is 14 V
